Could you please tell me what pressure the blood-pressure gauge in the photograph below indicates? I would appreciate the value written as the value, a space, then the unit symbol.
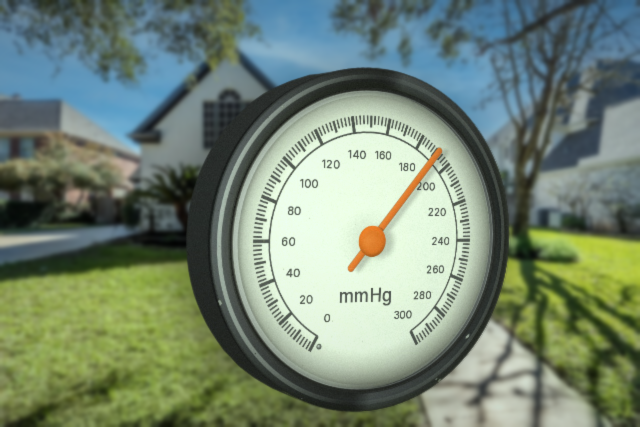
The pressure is 190 mmHg
